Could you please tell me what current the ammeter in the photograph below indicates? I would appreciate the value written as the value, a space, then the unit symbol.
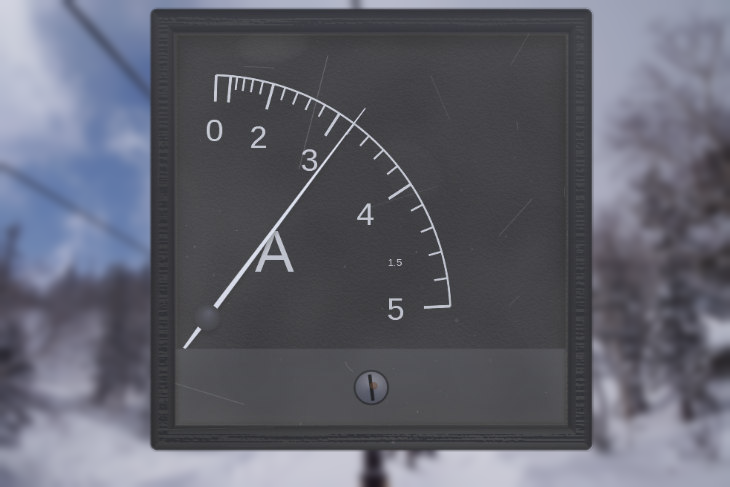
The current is 3.2 A
